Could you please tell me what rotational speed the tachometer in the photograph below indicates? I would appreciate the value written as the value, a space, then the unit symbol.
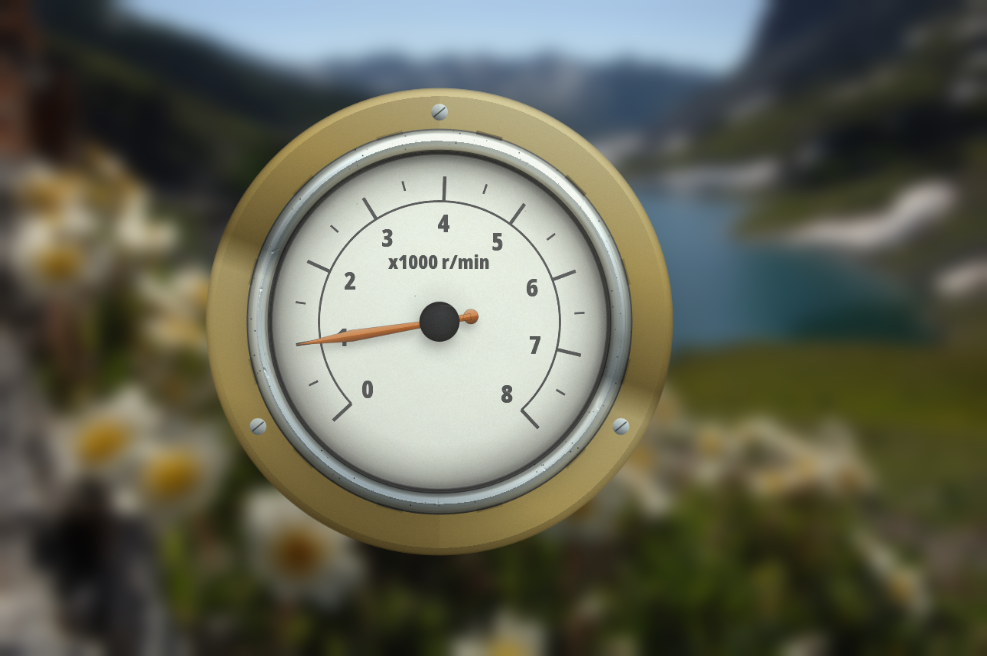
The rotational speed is 1000 rpm
